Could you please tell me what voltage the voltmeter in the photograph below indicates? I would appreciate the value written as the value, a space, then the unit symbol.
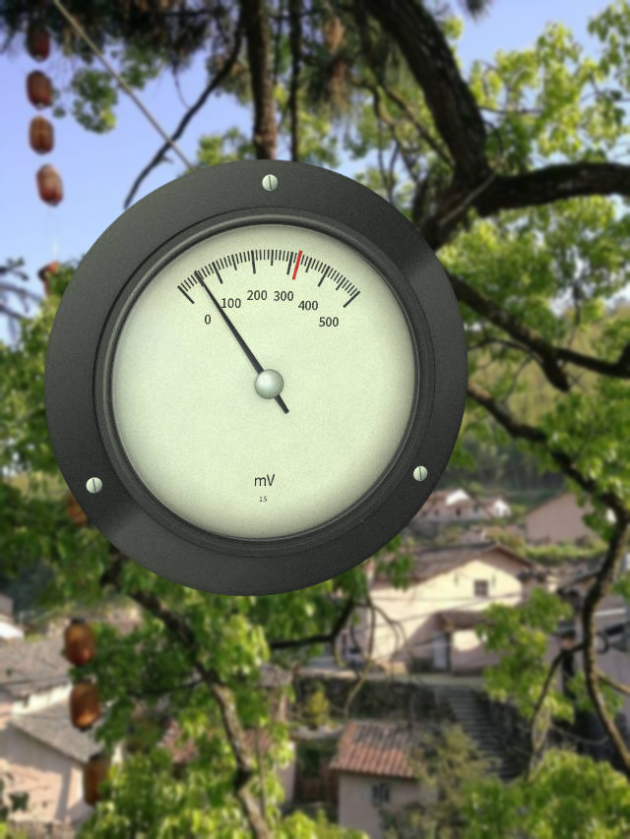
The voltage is 50 mV
